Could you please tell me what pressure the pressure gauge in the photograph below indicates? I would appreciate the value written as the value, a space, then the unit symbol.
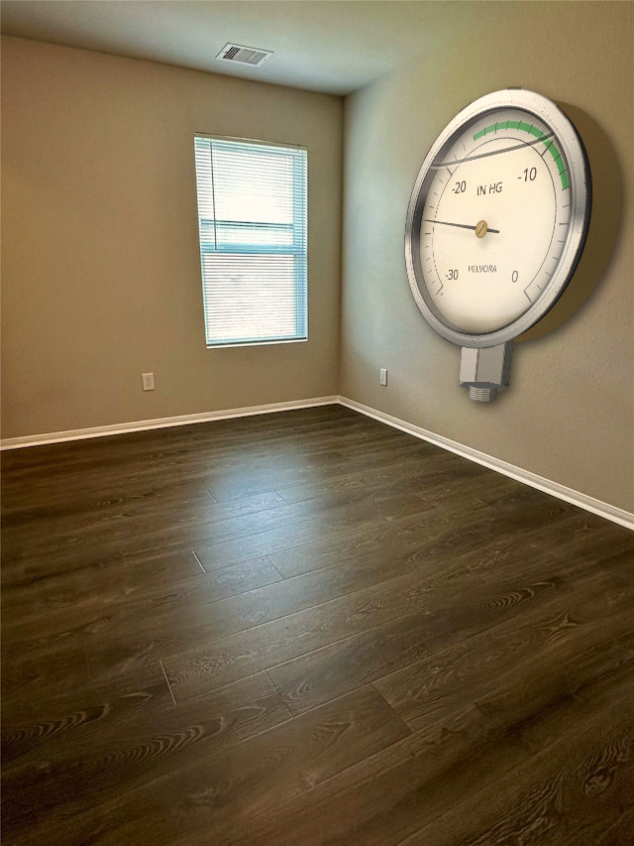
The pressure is -24 inHg
